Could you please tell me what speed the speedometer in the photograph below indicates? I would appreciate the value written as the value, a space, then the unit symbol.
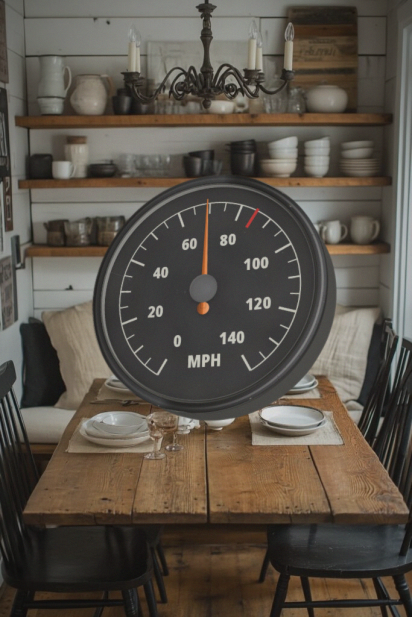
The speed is 70 mph
